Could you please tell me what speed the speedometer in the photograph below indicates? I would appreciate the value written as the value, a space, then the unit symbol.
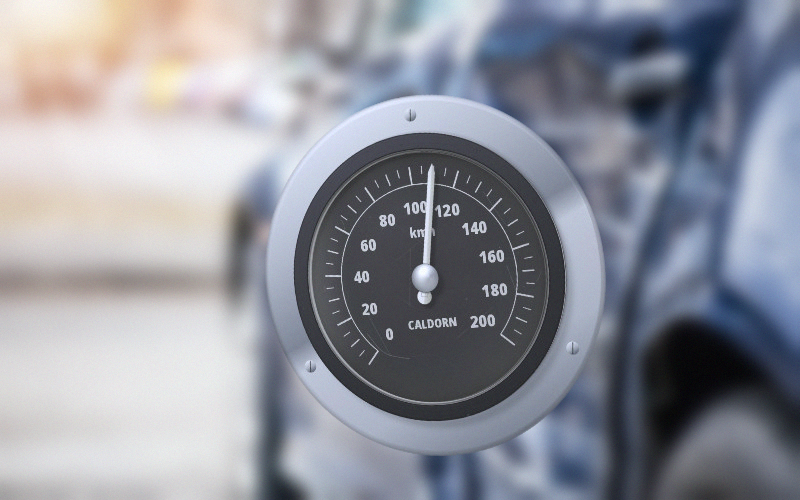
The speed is 110 km/h
